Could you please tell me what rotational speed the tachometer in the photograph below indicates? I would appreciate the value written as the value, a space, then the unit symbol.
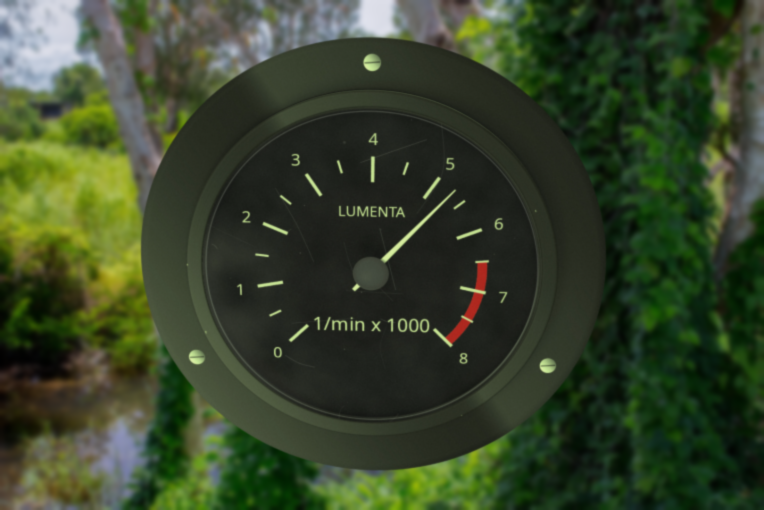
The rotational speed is 5250 rpm
